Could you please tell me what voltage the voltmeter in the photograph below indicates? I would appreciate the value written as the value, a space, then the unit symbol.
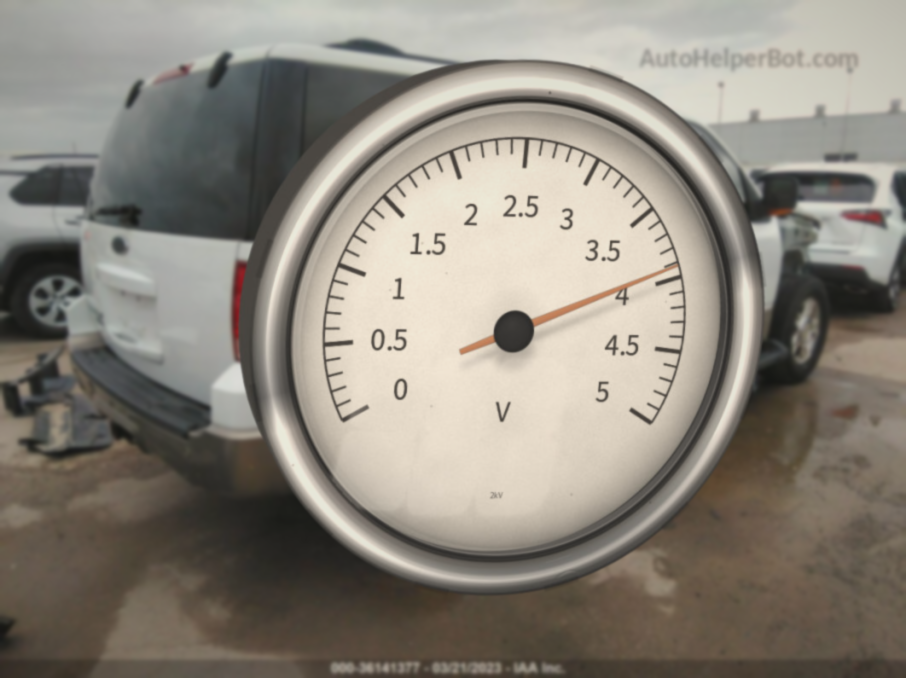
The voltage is 3.9 V
